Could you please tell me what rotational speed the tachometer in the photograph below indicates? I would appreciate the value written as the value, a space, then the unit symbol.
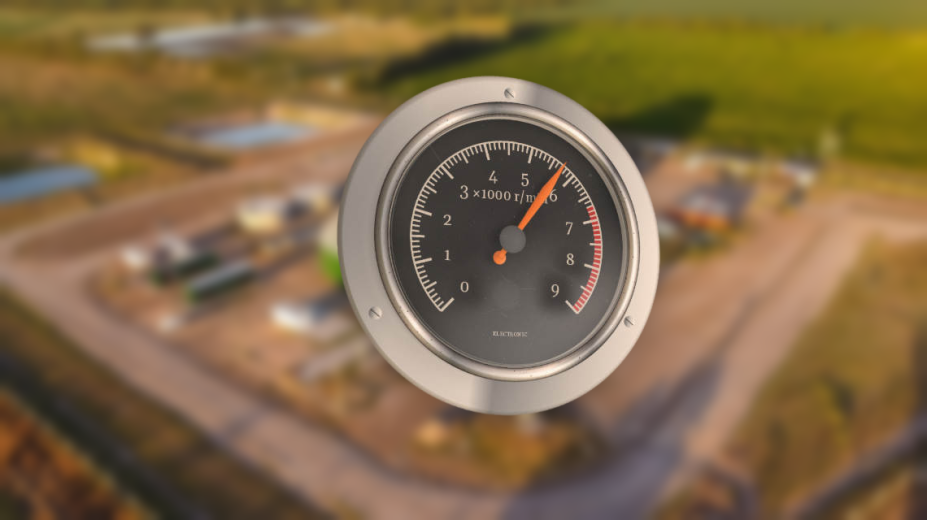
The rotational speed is 5700 rpm
